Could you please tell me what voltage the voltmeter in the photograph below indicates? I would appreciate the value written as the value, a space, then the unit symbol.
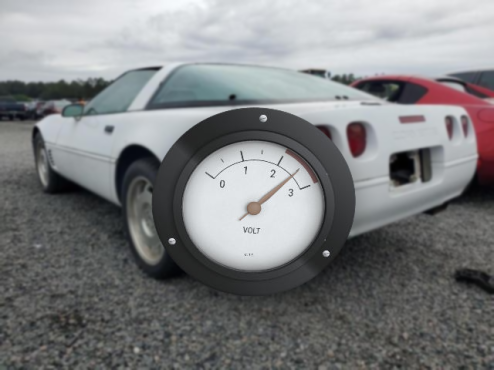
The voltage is 2.5 V
